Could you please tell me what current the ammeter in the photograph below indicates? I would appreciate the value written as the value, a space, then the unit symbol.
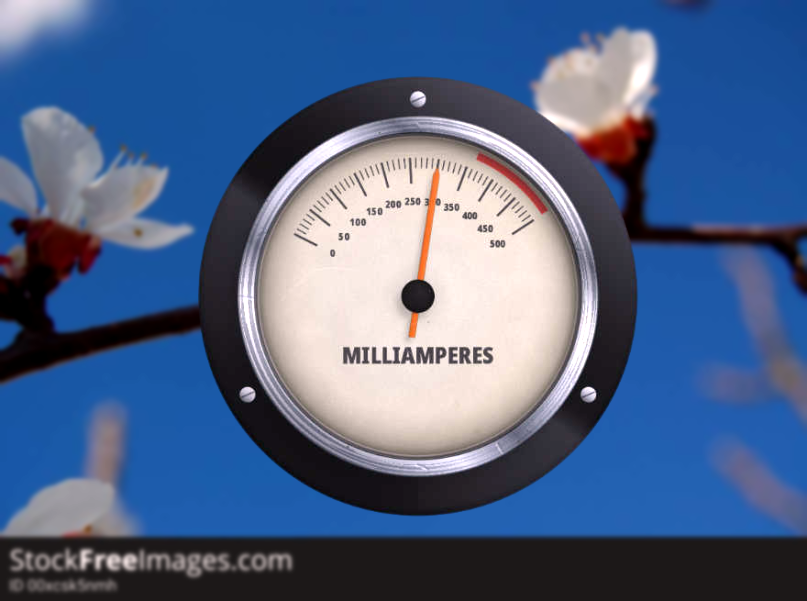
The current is 300 mA
